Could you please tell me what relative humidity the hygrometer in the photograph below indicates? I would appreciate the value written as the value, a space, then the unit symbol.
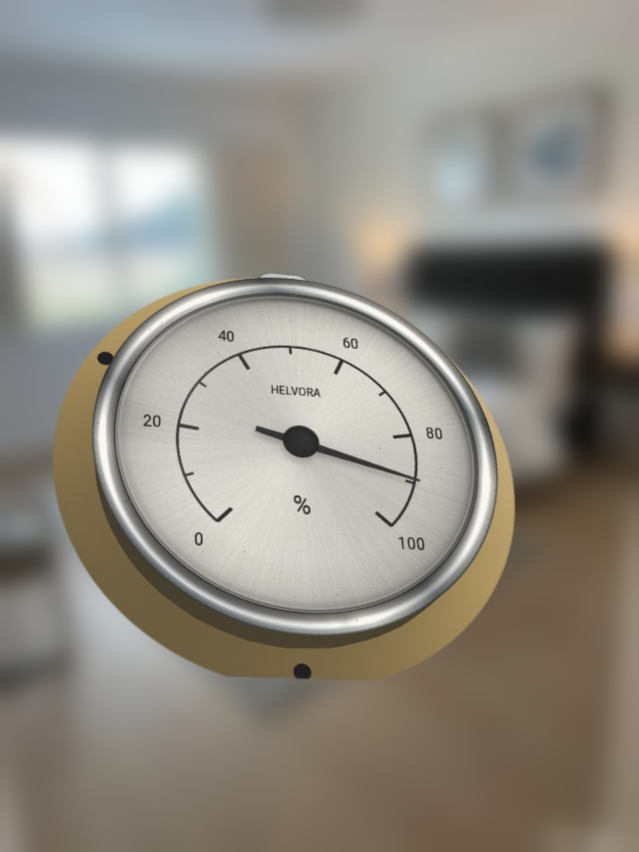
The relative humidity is 90 %
